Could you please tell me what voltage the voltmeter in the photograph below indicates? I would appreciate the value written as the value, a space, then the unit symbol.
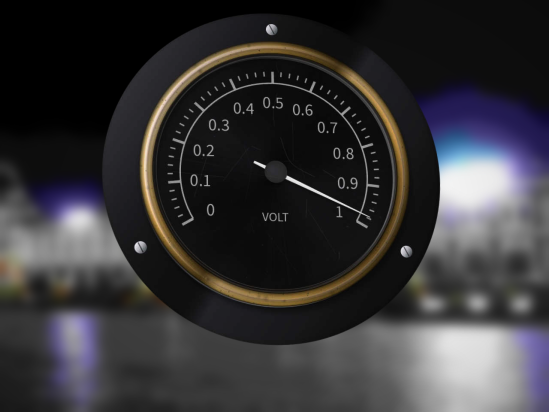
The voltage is 0.98 V
